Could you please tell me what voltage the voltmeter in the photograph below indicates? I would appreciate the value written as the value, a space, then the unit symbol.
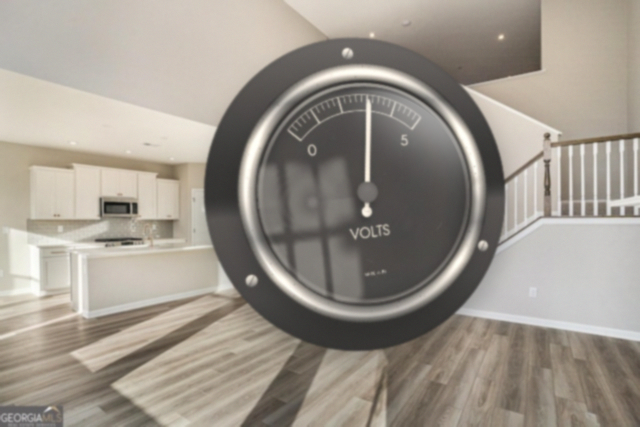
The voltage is 3 V
